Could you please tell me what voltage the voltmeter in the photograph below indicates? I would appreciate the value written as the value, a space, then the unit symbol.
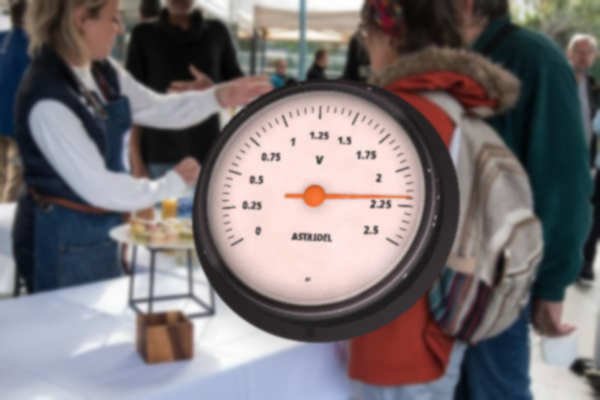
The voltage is 2.2 V
